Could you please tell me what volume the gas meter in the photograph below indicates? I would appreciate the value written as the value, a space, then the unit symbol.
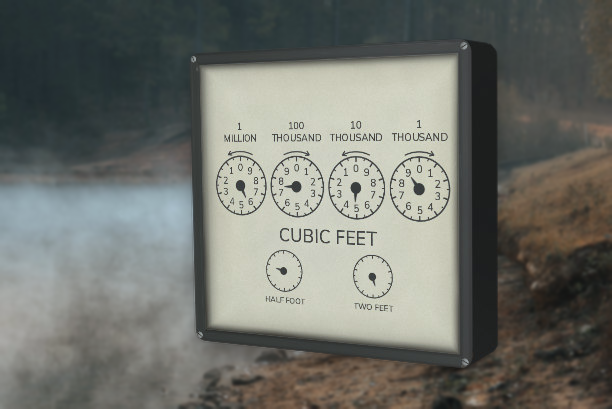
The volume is 574900 ft³
